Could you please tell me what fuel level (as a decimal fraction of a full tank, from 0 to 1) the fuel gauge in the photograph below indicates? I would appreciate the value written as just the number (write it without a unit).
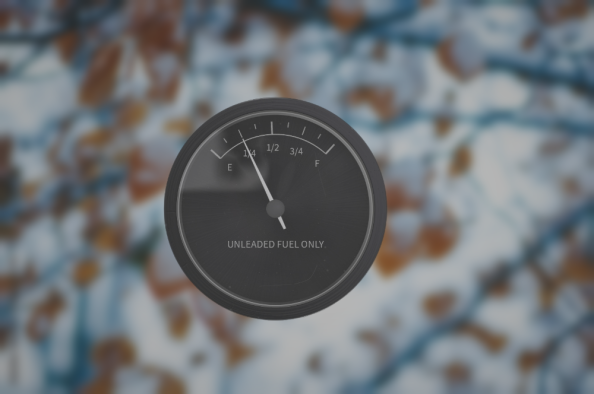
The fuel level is 0.25
